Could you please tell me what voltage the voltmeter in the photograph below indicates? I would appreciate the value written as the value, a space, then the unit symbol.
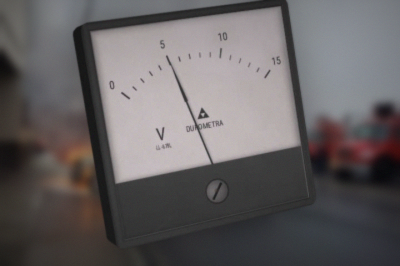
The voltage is 5 V
